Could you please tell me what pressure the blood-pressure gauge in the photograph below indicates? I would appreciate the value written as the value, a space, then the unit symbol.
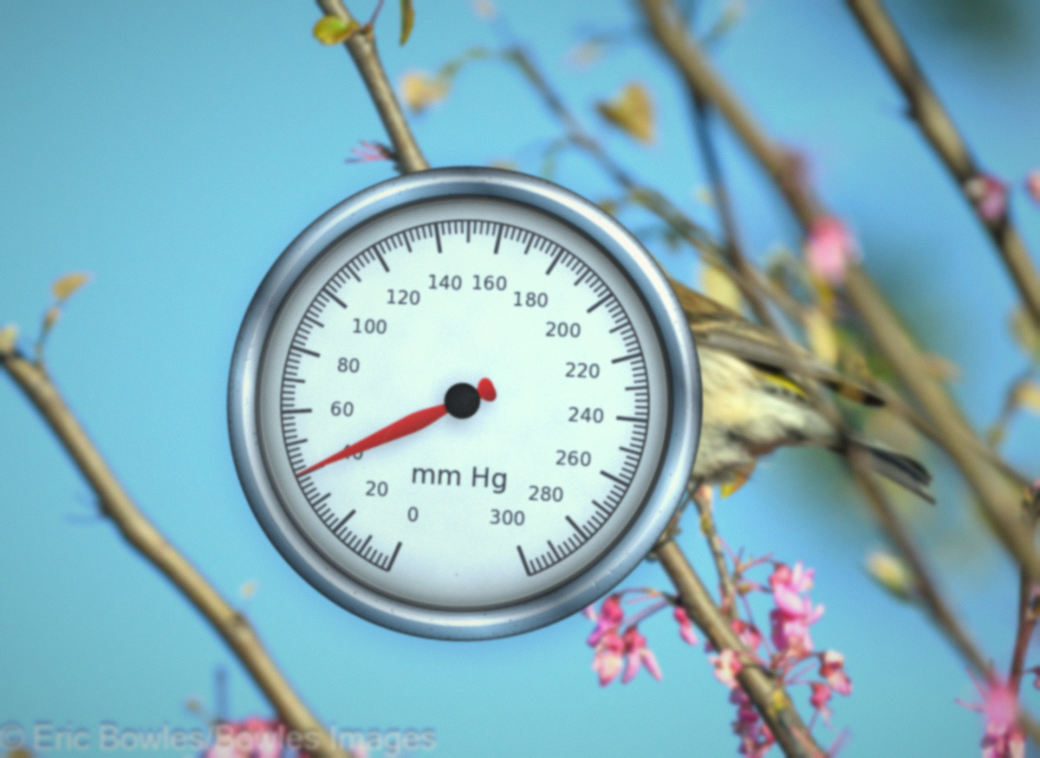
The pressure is 40 mmHg
